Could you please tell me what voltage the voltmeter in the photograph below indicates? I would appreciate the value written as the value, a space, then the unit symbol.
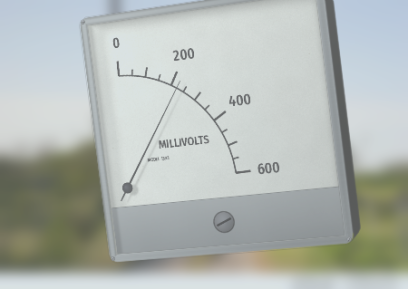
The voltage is 225 mV
